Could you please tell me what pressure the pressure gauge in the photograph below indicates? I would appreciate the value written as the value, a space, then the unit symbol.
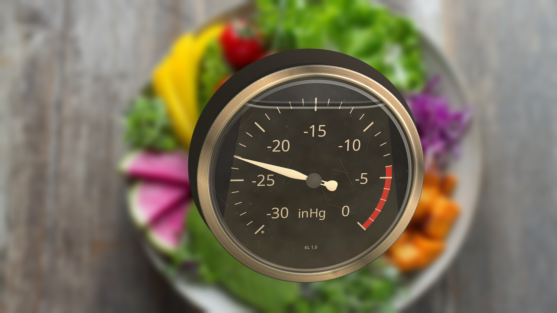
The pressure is -23 inHg
